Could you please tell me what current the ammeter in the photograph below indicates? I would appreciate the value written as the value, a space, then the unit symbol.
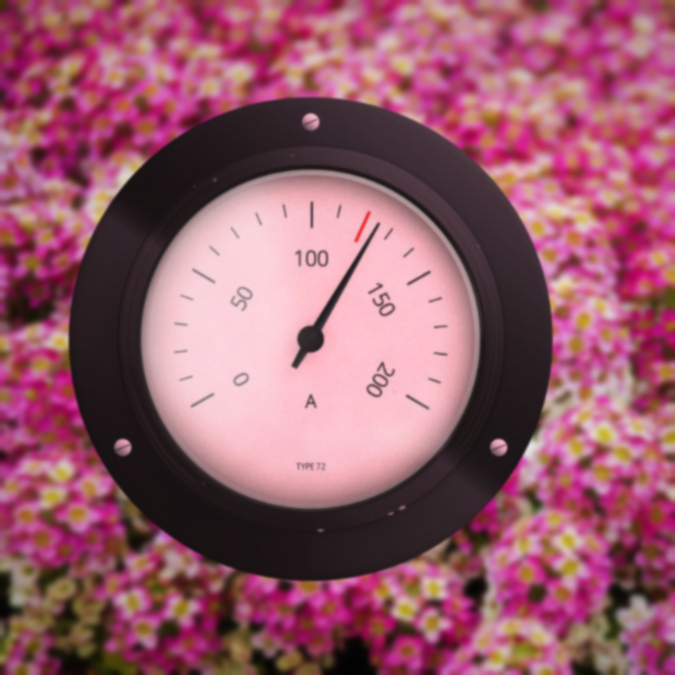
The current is 125 A
